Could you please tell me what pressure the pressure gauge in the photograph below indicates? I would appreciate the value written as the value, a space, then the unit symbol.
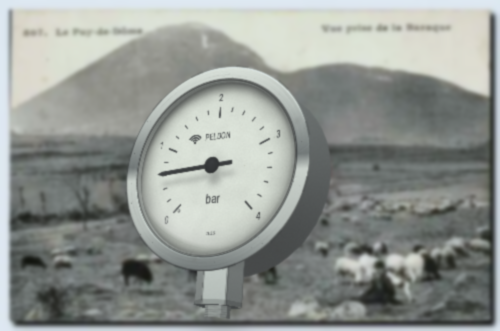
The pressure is 0.6 bar
